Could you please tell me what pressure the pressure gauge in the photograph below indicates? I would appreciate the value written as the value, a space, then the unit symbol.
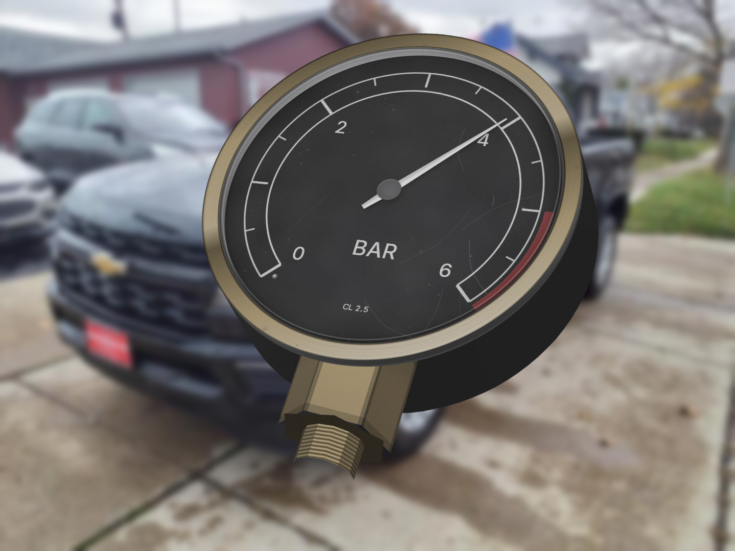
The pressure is 4 bar
